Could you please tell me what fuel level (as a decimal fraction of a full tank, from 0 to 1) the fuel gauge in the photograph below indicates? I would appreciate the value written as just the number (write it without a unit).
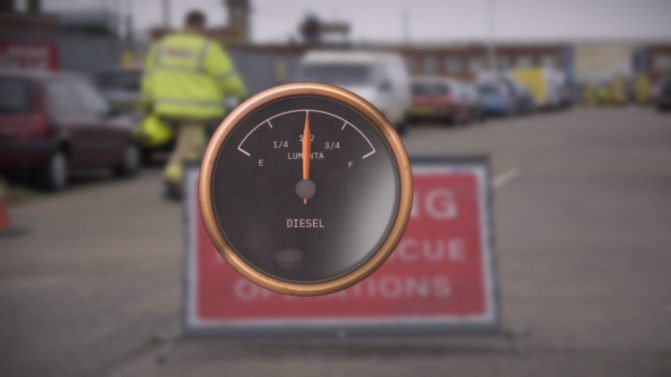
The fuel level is 0.5
